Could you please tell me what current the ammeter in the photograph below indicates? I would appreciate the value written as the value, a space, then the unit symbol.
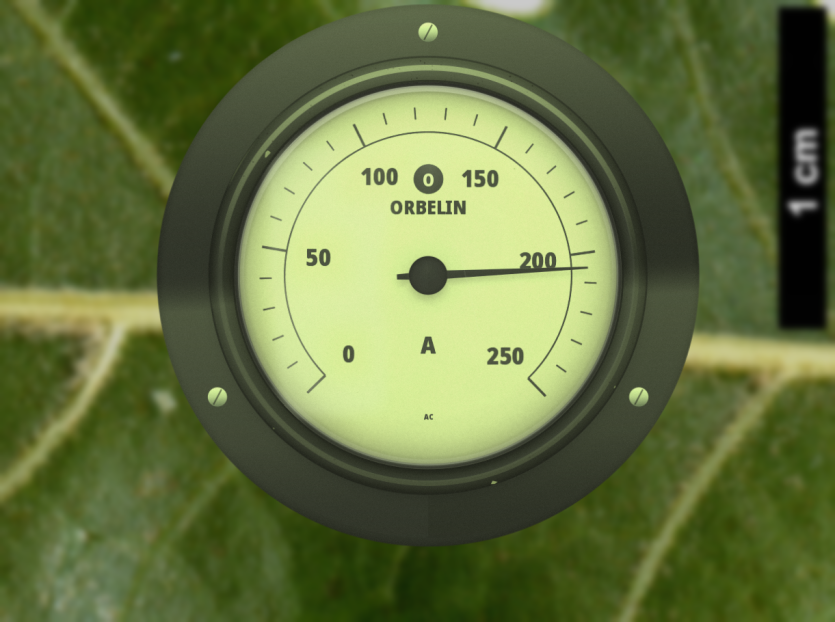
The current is 205 A
